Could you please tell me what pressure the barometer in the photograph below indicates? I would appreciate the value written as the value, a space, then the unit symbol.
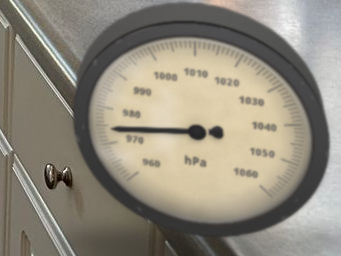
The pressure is 975 hPa
